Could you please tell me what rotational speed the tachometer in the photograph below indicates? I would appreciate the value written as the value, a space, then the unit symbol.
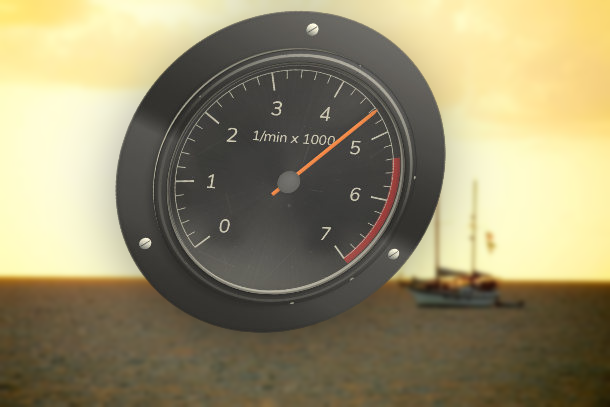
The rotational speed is 4600 rpm
